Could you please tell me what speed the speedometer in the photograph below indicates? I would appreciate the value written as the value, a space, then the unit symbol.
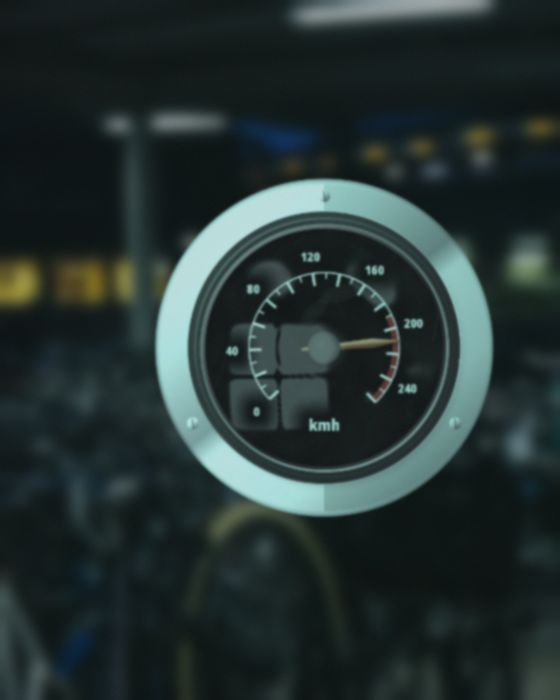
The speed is 210 km/h
